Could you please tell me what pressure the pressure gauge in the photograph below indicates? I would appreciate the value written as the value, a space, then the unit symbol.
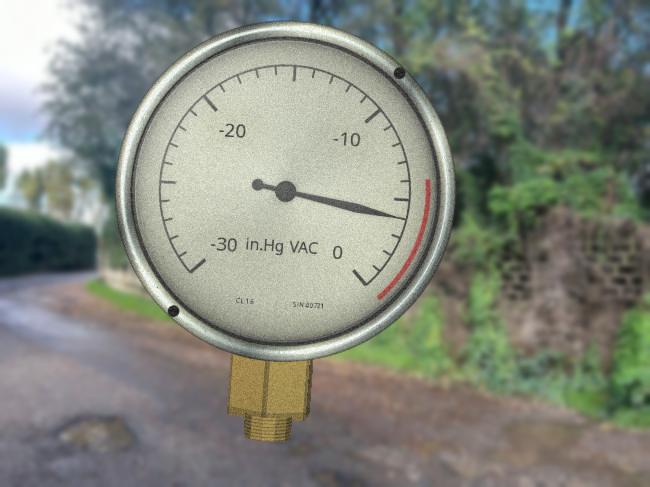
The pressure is -4 inHg
